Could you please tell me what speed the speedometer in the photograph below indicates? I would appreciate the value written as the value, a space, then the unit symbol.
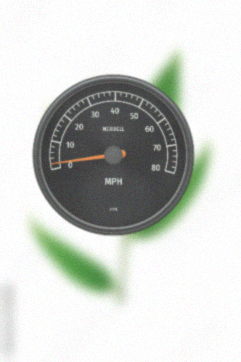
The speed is 2 mph
